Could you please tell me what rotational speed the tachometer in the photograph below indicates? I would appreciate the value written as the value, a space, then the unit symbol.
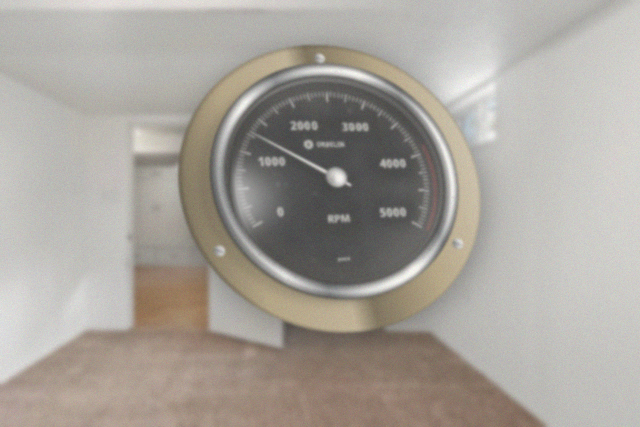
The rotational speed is 1250 rpm
